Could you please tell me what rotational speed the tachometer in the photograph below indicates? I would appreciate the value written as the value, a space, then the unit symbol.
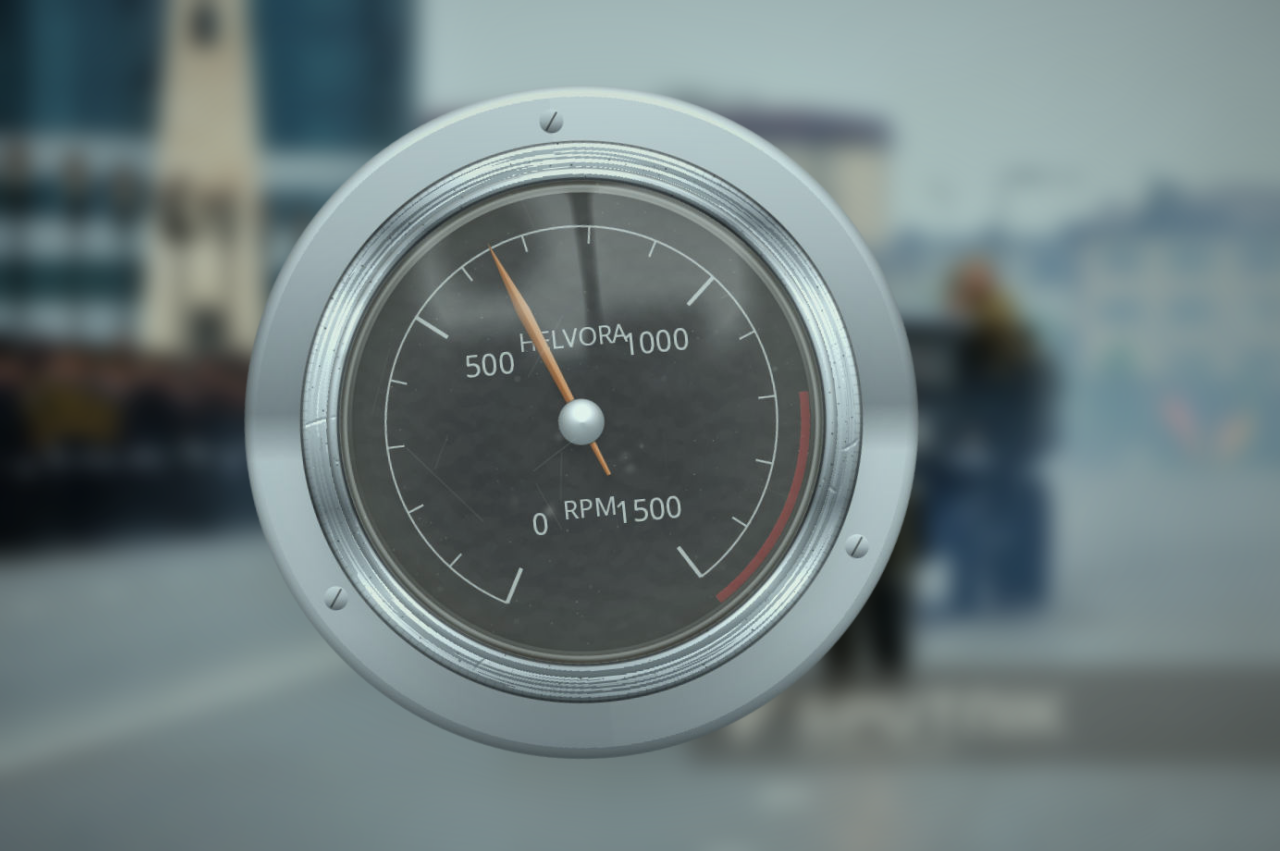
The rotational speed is 650 rpm
